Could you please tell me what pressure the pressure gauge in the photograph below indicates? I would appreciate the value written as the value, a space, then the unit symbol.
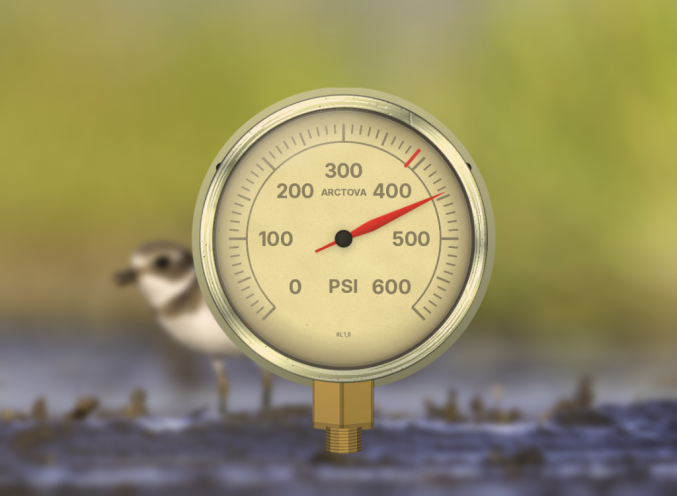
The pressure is 445 psi
